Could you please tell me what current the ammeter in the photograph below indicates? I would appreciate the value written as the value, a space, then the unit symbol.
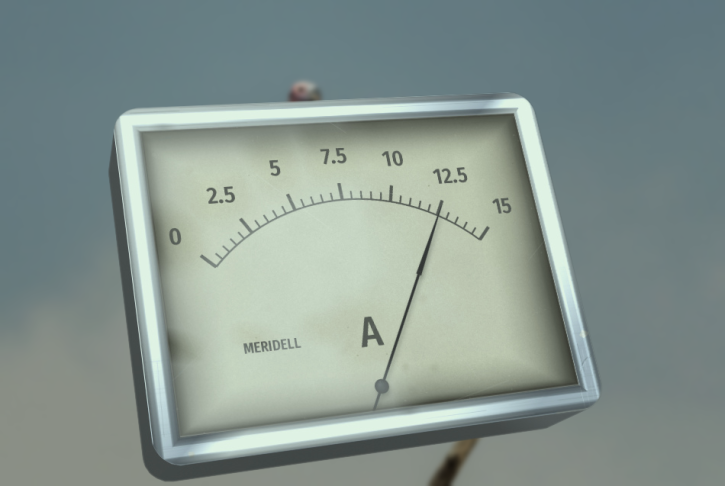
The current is 12.5 A
